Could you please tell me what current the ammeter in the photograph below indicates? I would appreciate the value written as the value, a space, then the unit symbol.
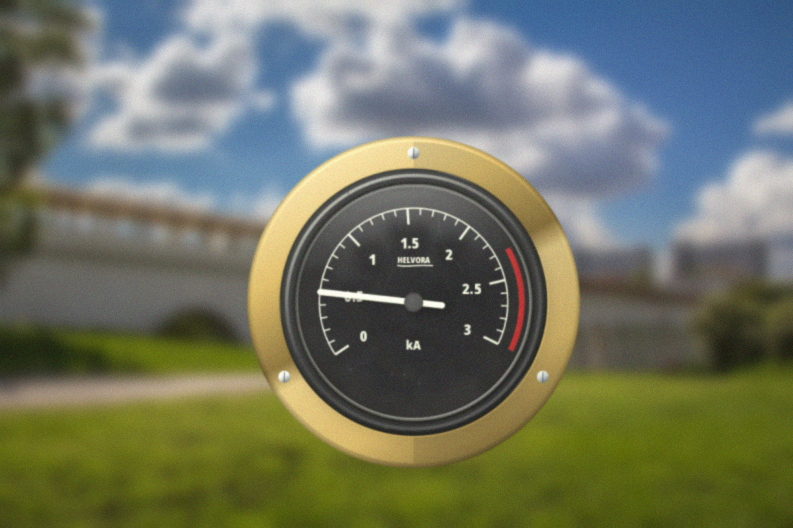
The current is 0.5 kA
